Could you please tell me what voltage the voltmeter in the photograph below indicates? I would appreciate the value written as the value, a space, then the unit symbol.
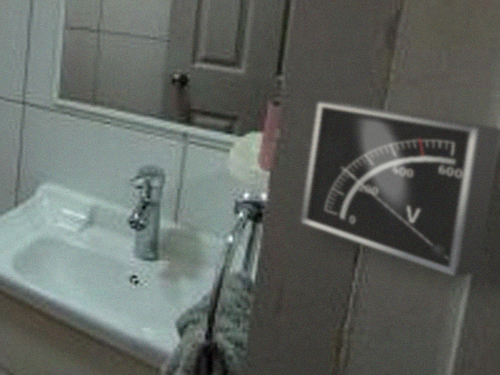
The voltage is 200 V
